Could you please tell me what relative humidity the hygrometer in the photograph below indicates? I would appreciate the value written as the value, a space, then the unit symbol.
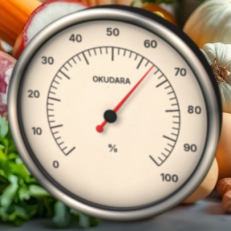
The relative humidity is 64 %
